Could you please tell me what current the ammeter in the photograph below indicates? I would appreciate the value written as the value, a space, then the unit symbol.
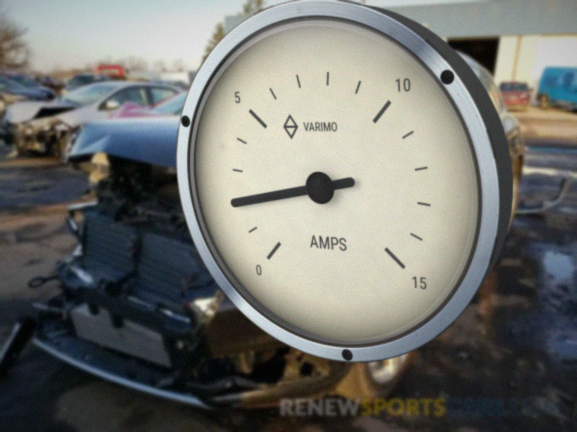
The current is 2 A
